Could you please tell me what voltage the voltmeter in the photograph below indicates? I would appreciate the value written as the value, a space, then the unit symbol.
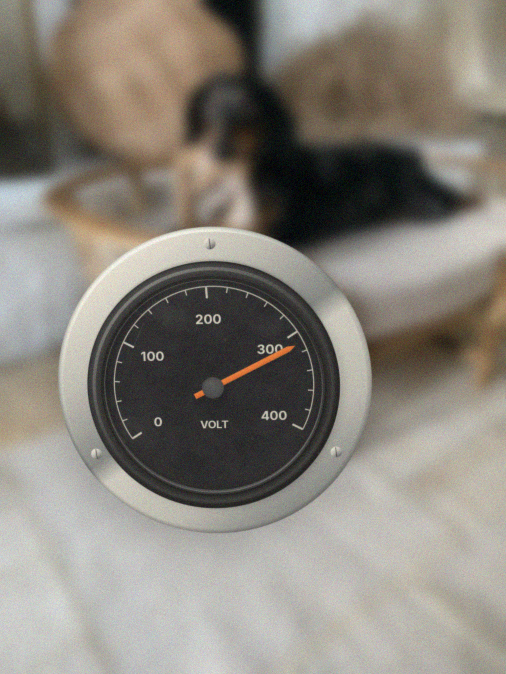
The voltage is 310 V
